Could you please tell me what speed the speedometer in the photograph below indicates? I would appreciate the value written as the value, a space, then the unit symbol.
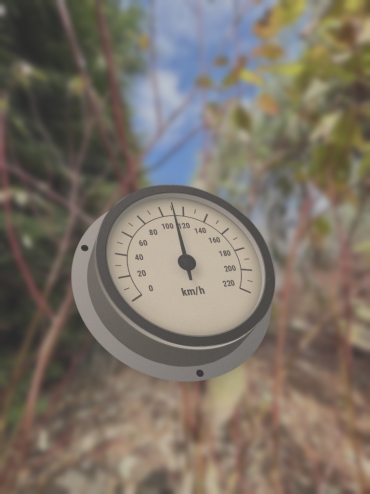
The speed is 110 km/h
